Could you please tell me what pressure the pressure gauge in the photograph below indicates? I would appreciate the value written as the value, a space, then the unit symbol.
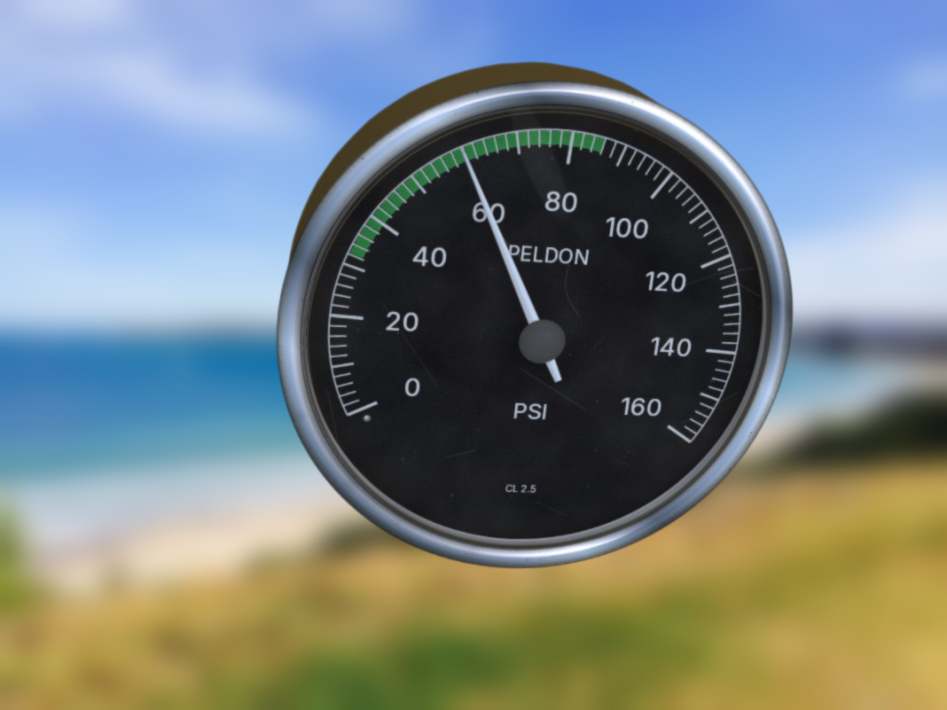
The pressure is 60 psi
